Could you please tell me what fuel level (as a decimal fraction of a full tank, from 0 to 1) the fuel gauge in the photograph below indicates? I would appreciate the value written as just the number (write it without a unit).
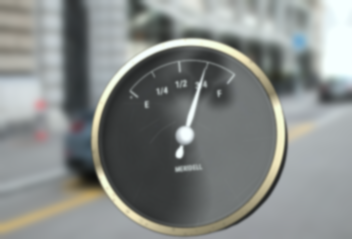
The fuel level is 0.75
